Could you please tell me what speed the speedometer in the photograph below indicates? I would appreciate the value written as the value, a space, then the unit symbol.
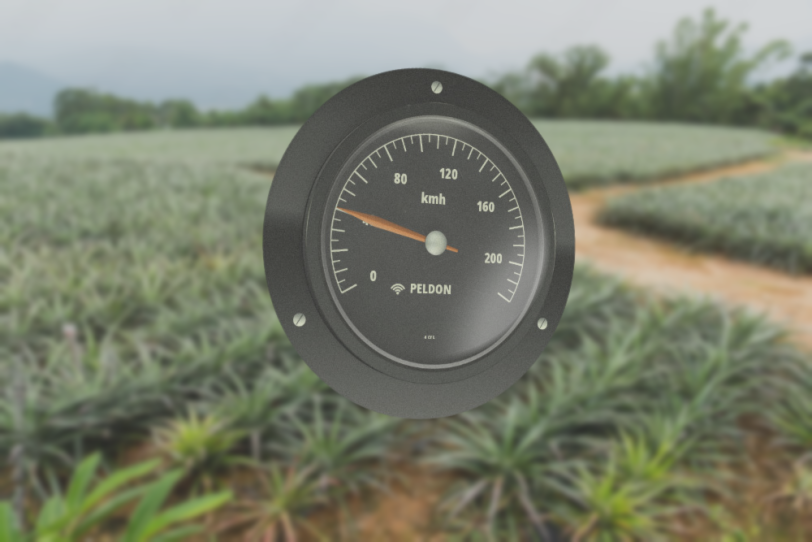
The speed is 40 km/h
